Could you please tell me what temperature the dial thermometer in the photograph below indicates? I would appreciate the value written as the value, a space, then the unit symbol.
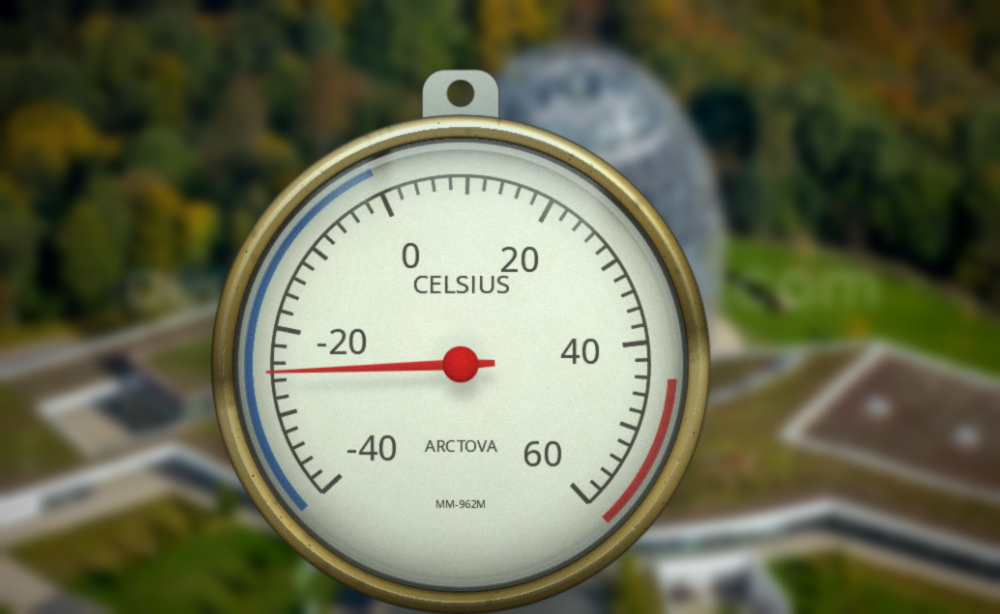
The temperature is -25 °C
